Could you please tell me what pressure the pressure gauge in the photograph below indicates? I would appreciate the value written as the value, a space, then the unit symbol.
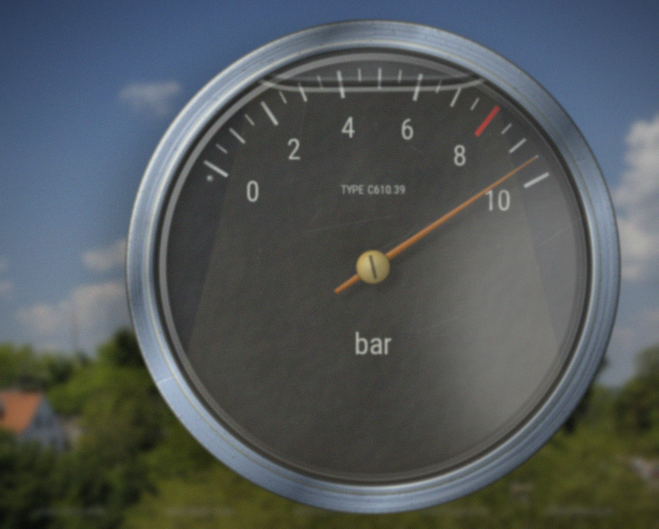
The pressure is 9.5 bar
